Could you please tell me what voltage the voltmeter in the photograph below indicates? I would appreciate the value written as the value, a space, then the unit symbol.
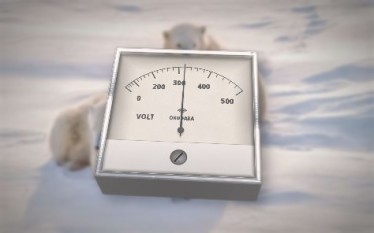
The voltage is 320 V
